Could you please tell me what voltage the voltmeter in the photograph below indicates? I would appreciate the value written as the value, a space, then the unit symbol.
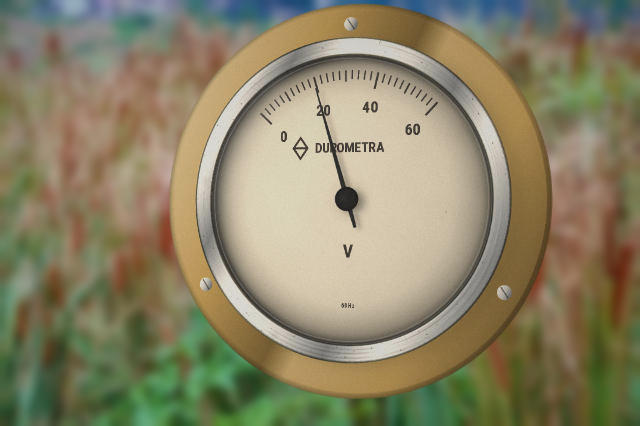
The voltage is 20 V
